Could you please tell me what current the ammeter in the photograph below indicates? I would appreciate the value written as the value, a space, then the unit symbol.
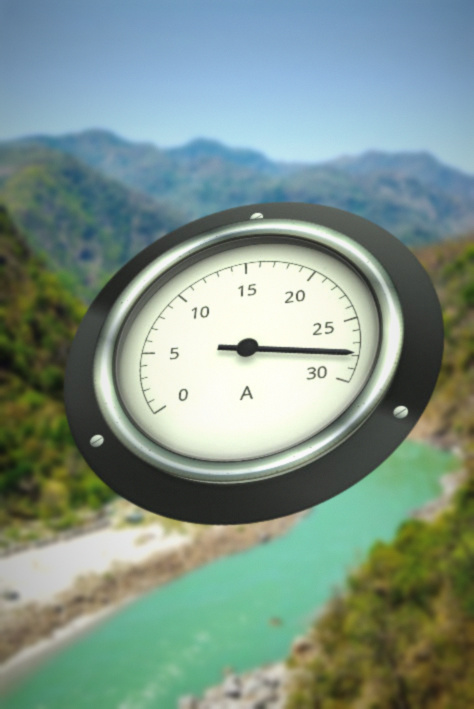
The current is 28 A
